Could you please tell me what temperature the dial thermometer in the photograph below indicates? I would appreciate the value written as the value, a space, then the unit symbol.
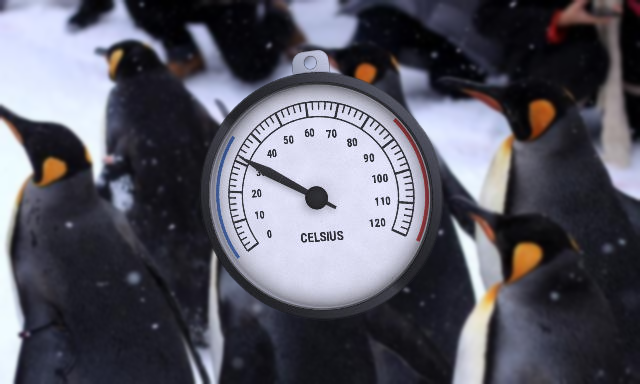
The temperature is 32 °C
